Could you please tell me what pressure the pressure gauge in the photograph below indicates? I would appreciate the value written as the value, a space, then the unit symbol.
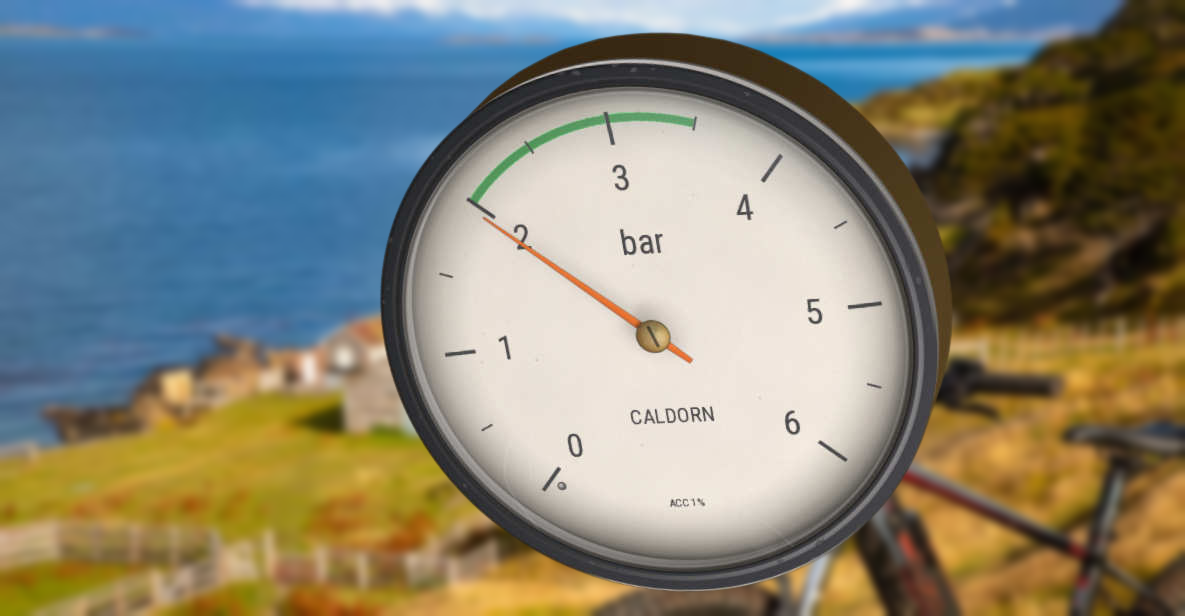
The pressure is 2 bar
